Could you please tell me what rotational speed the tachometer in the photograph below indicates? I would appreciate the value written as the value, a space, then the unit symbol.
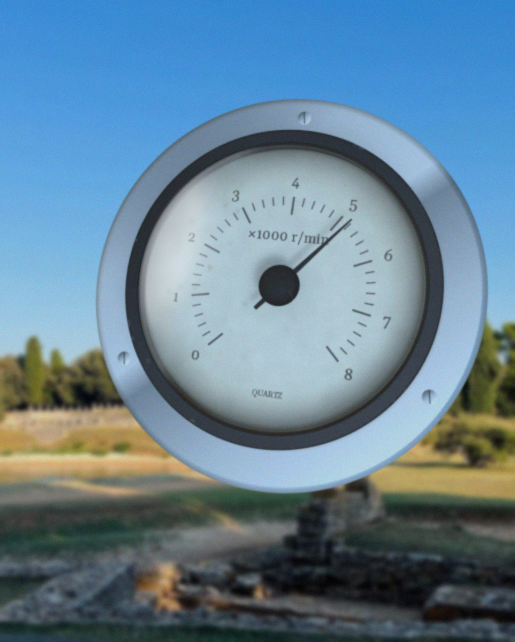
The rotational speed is 5200 rpm
